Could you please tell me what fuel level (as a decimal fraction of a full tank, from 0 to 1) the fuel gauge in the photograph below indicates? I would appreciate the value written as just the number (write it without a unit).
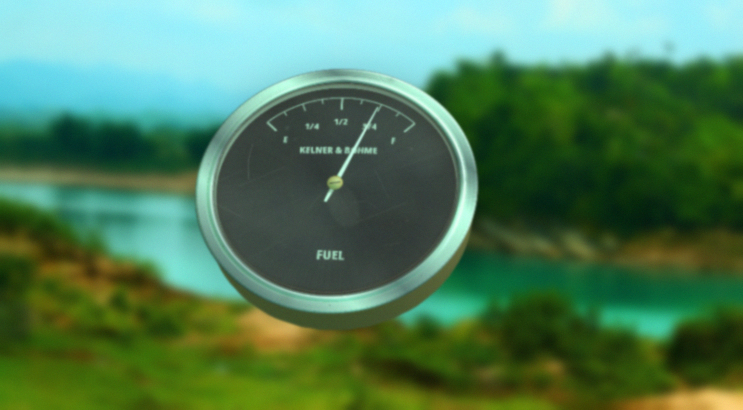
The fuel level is 0.75
